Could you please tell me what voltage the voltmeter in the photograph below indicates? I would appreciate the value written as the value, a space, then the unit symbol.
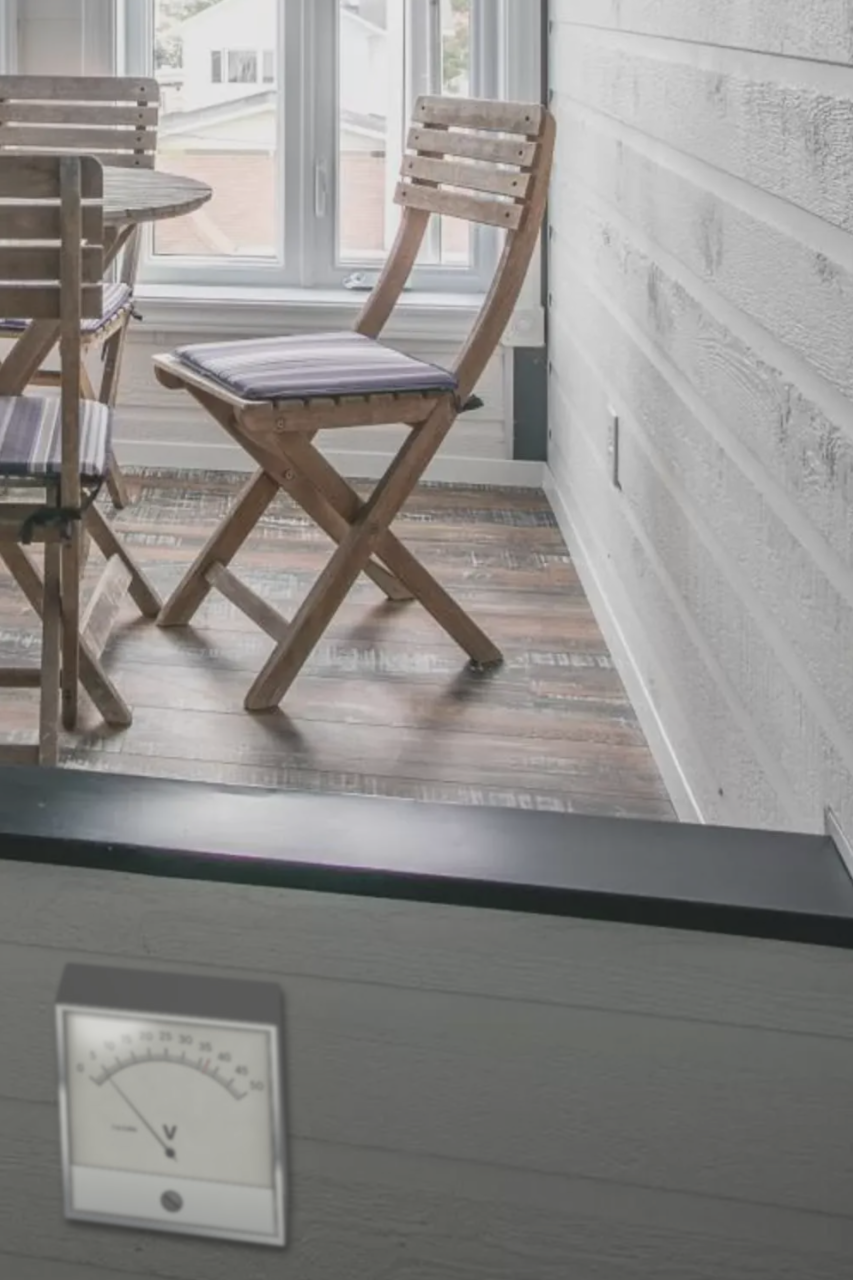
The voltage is 5 V
